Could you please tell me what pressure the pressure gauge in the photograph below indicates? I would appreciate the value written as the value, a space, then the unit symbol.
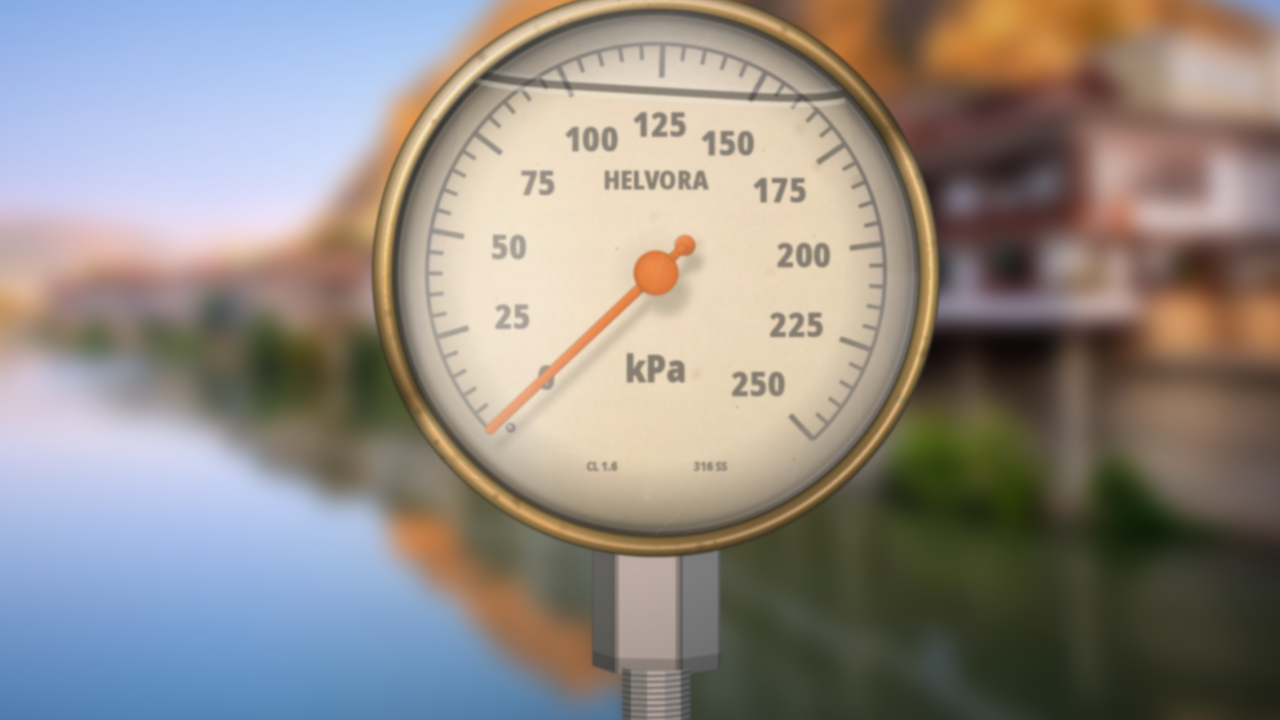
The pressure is 0 kPa
